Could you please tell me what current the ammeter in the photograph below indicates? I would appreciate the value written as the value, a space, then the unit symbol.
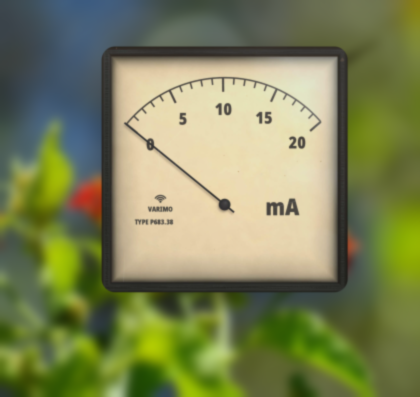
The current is 0 mA
